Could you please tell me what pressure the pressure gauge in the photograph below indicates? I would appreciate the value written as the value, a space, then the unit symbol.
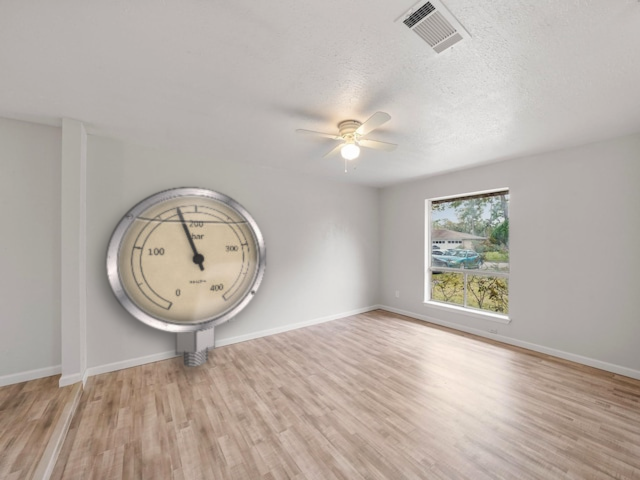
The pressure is 175 bar
